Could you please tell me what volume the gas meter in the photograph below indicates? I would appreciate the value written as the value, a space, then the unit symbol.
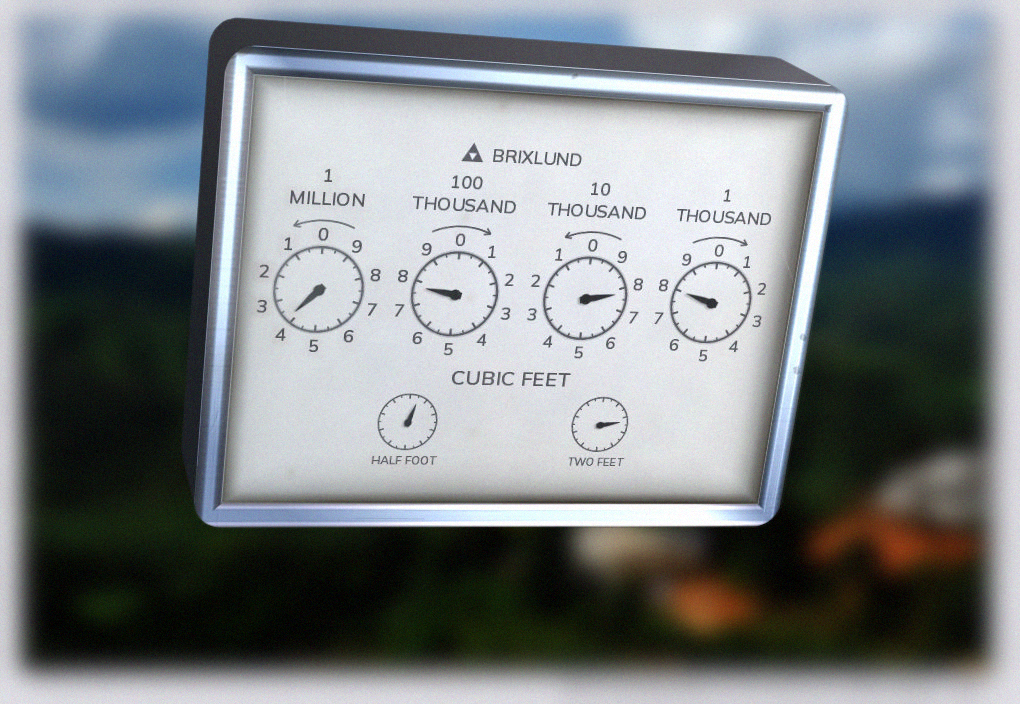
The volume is 377800 ft³
